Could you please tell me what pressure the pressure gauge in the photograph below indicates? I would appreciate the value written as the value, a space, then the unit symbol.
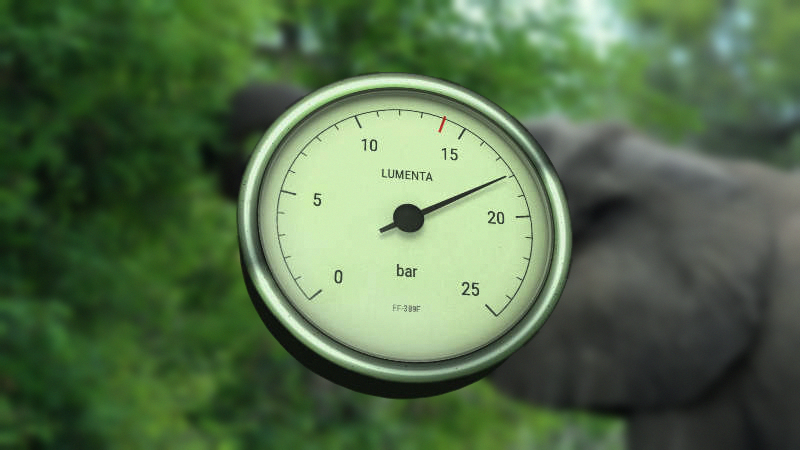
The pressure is 18 bar
